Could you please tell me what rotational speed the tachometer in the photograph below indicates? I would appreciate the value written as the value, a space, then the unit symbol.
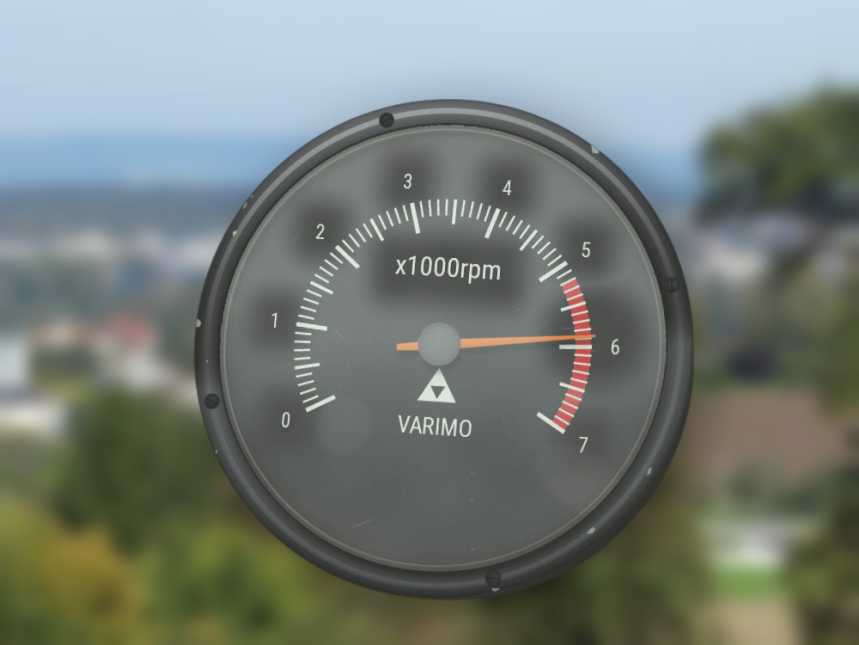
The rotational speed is 5900 rpm
